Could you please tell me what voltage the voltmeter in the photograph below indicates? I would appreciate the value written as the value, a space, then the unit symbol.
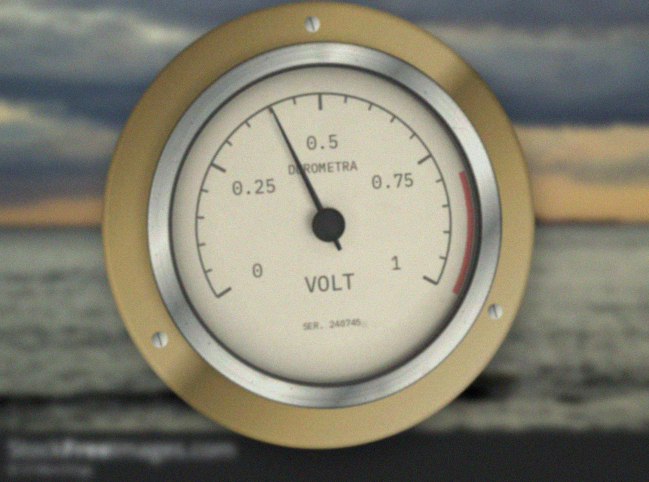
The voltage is 0.4 V
